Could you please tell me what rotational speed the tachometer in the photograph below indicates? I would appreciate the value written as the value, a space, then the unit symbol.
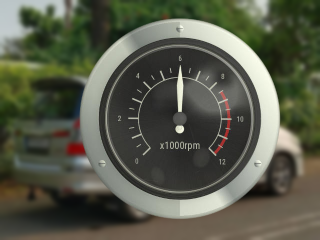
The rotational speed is 6000 rpm
